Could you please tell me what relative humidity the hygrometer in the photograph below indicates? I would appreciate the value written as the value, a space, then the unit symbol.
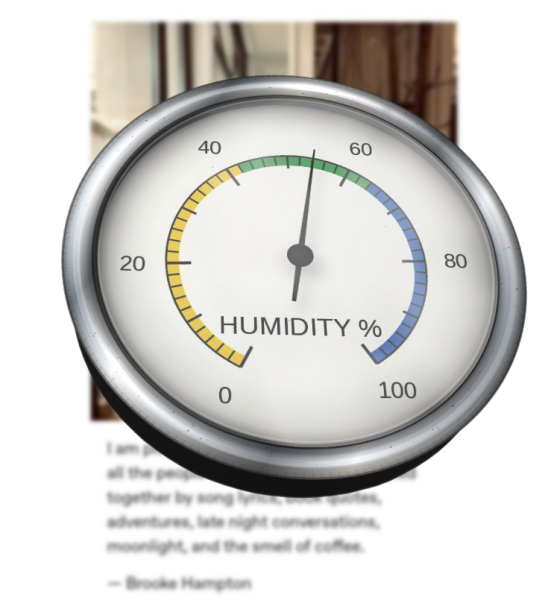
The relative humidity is 54 %
